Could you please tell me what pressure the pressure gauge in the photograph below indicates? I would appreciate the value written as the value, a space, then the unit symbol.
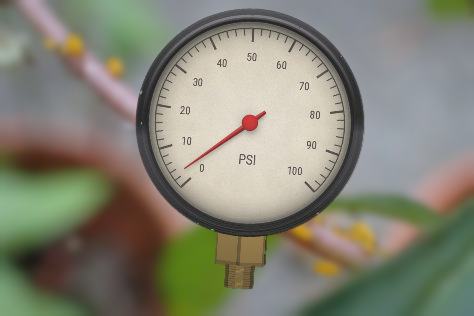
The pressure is 3 psi
